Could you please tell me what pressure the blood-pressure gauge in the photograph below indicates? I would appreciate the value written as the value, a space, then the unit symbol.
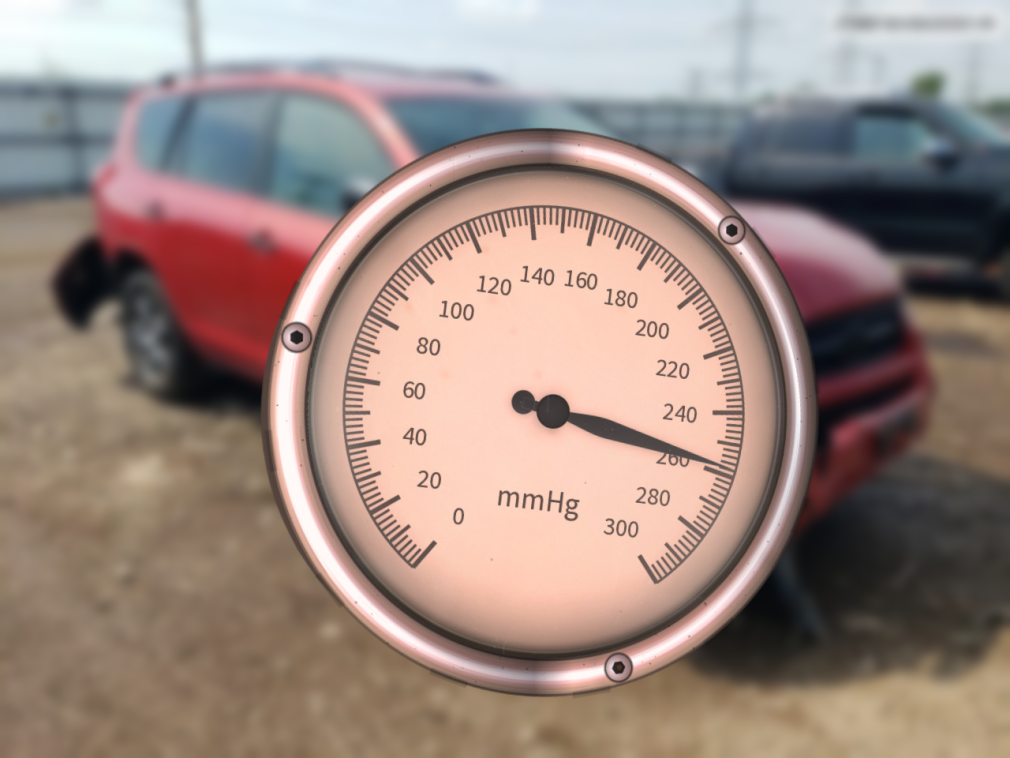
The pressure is 258 mmHg
